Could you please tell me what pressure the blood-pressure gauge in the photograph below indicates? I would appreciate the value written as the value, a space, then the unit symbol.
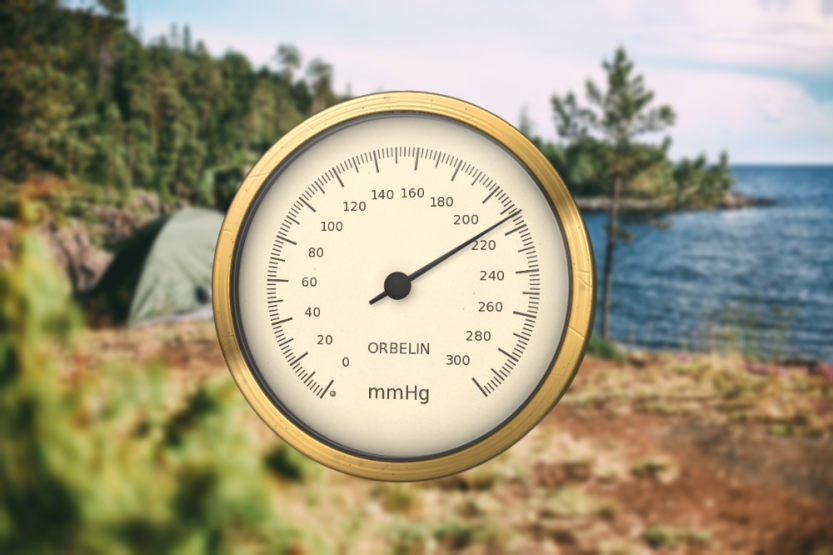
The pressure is 214 mmHg
